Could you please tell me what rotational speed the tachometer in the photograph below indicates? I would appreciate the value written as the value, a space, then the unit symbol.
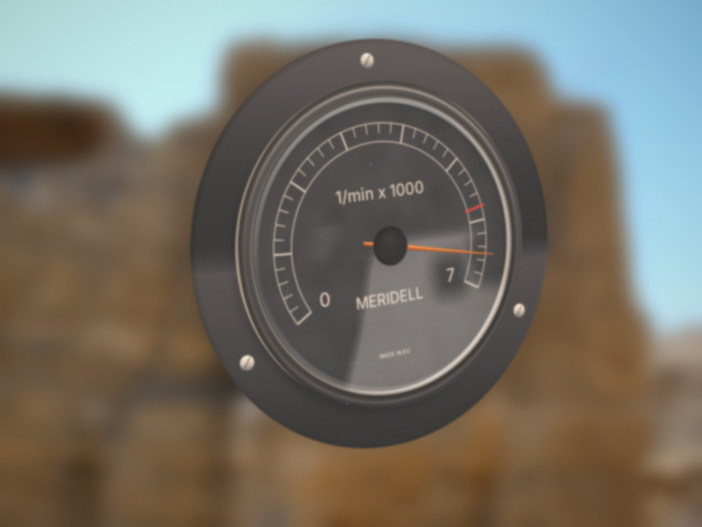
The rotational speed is 6500 rpm
